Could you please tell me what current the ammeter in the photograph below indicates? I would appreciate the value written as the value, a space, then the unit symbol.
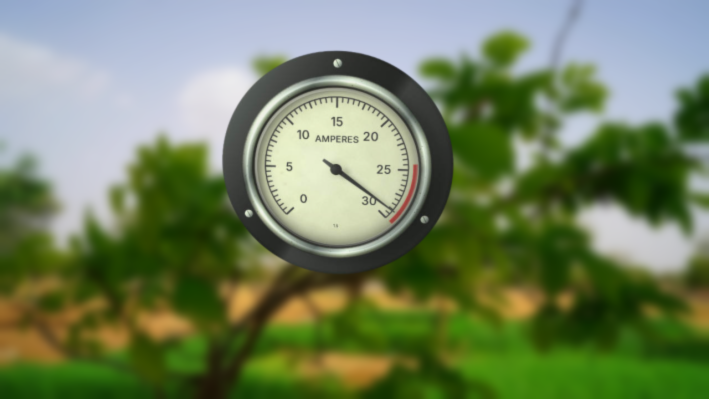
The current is 29 A
